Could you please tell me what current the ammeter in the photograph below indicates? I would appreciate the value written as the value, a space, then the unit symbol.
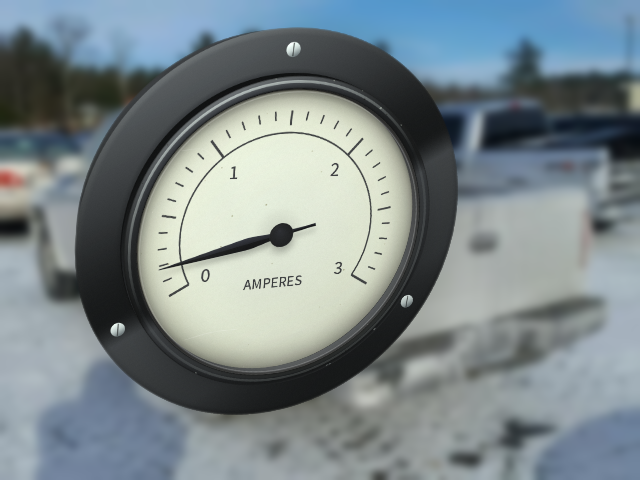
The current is 0.2 A
